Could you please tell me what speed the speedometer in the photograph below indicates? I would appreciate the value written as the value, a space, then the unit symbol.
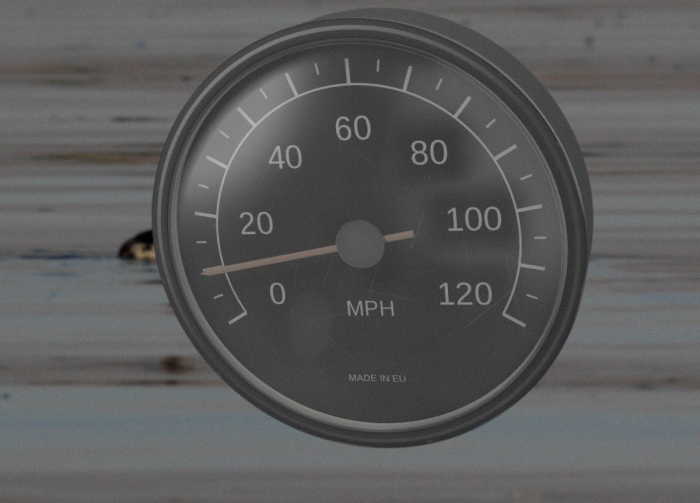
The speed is 10 mph
